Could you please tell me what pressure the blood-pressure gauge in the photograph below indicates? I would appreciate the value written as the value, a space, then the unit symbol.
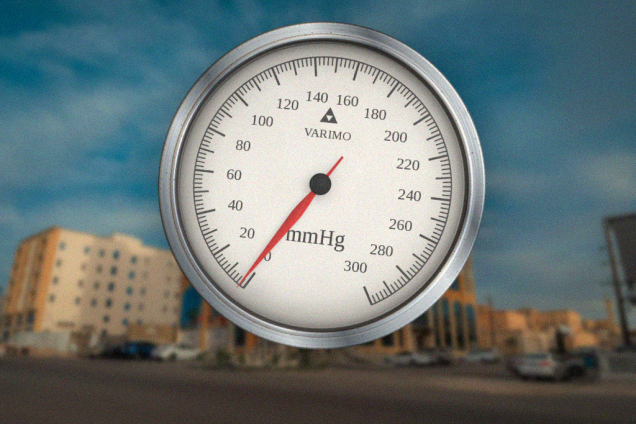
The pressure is 2 mmHg
